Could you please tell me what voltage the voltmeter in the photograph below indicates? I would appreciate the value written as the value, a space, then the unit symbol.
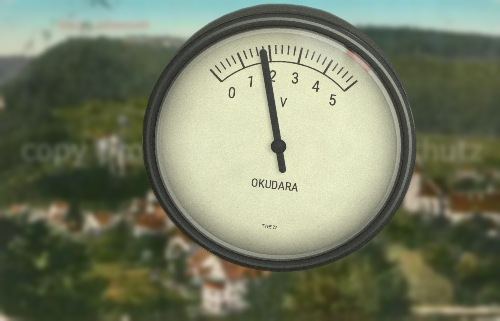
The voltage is 1.8 V
